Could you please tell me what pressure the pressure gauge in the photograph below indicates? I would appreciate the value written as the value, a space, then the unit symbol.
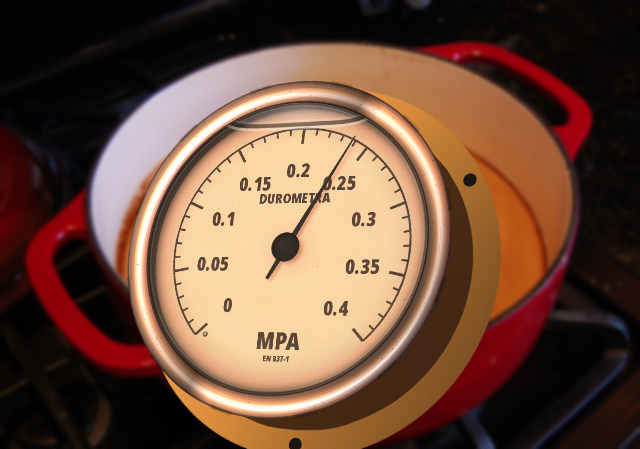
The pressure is 0.24 MPa
